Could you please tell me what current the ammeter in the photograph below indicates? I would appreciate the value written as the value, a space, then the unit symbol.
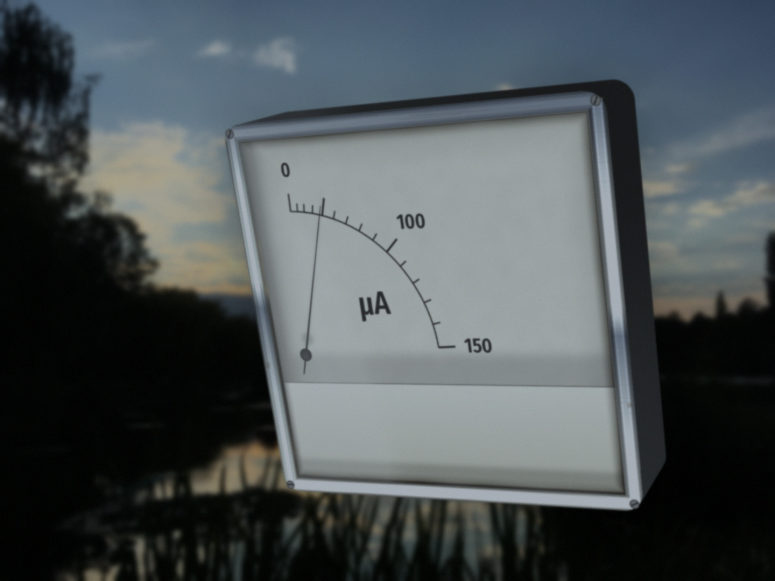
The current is 50 µA
